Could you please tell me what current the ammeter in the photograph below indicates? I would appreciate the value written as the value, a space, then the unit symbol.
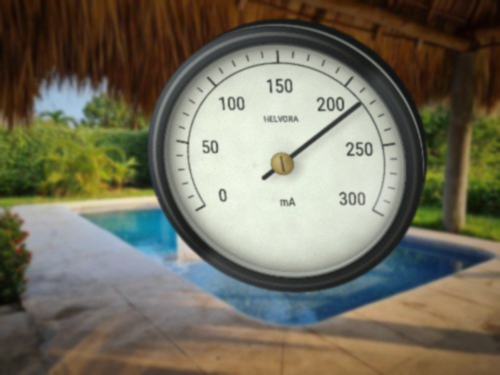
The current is 215 mA
